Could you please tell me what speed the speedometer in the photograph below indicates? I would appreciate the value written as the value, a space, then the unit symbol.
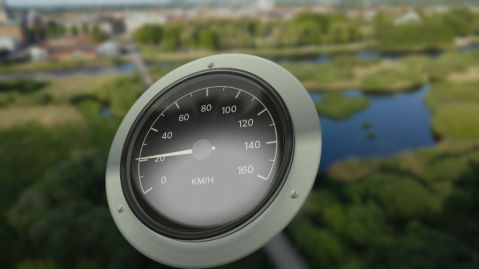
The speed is 20 km/h
